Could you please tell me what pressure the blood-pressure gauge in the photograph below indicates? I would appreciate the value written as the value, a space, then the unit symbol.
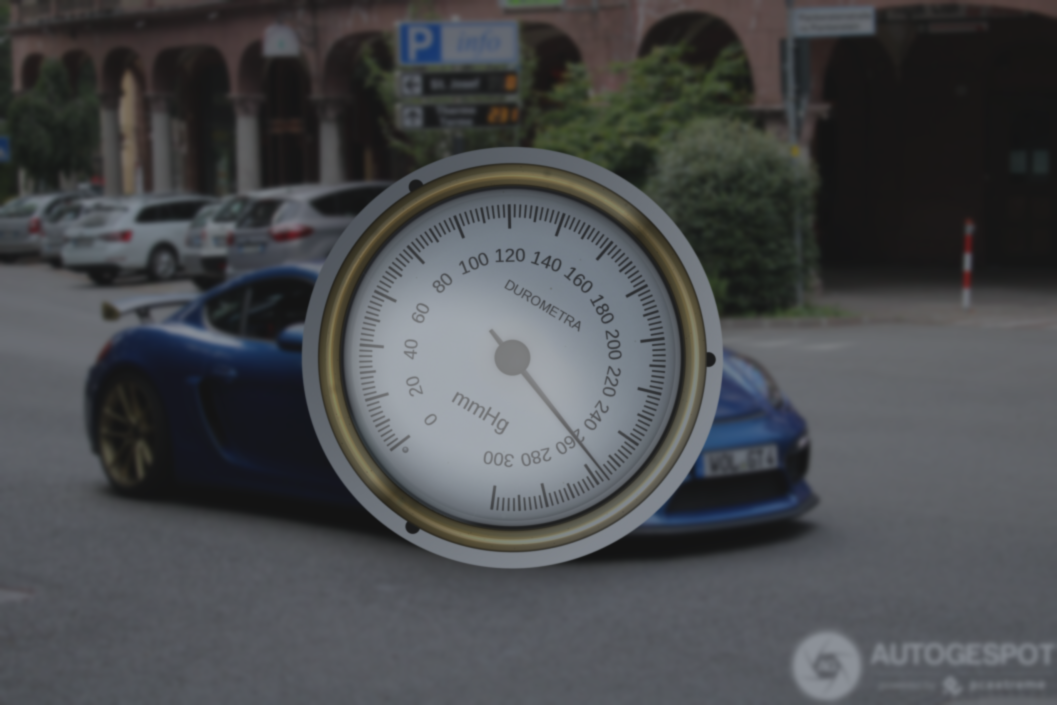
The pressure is 256 mmHg
